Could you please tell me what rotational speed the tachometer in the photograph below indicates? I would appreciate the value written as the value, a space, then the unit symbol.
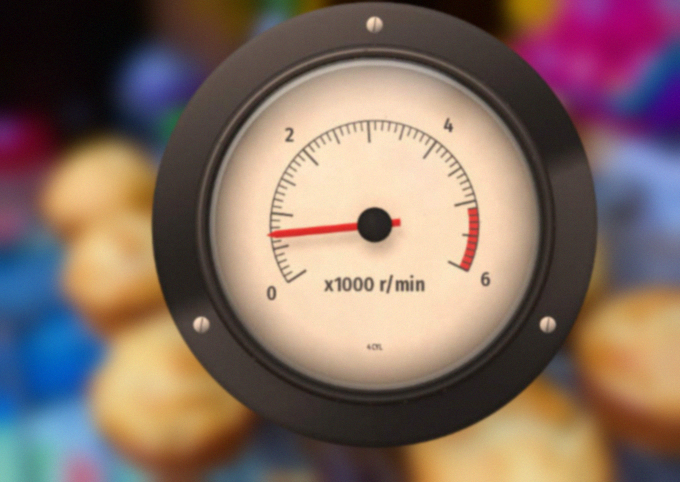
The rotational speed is 700 rpm
